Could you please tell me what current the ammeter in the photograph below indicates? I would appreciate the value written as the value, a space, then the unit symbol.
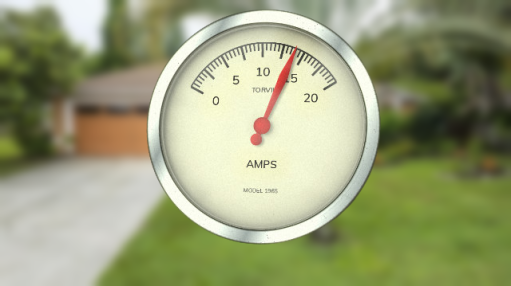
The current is 14 A
